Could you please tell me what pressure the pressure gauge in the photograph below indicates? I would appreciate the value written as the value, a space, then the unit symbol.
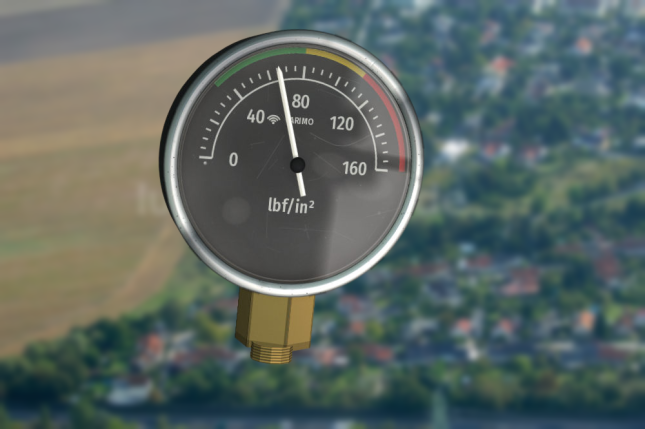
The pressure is 65 psi
